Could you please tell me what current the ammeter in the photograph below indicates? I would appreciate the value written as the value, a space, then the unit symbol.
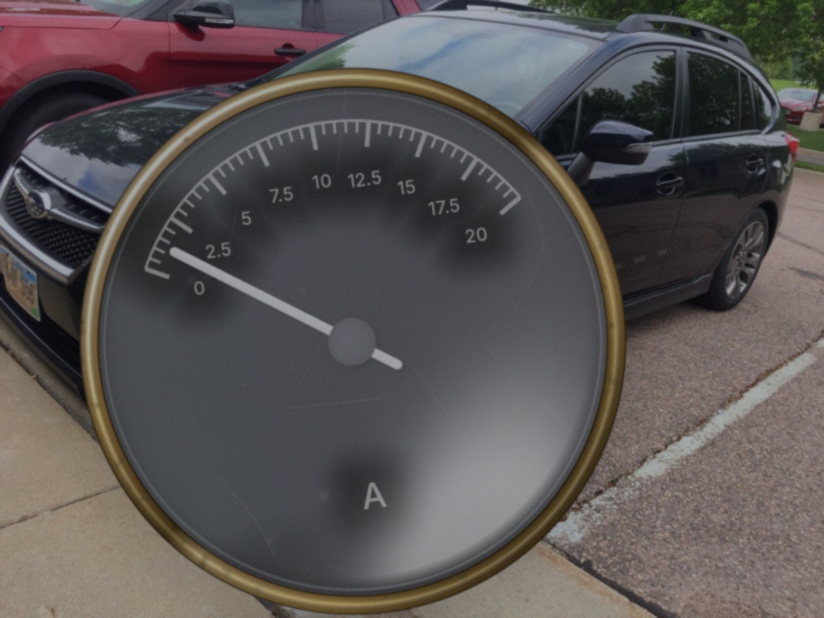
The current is 1.25 A
